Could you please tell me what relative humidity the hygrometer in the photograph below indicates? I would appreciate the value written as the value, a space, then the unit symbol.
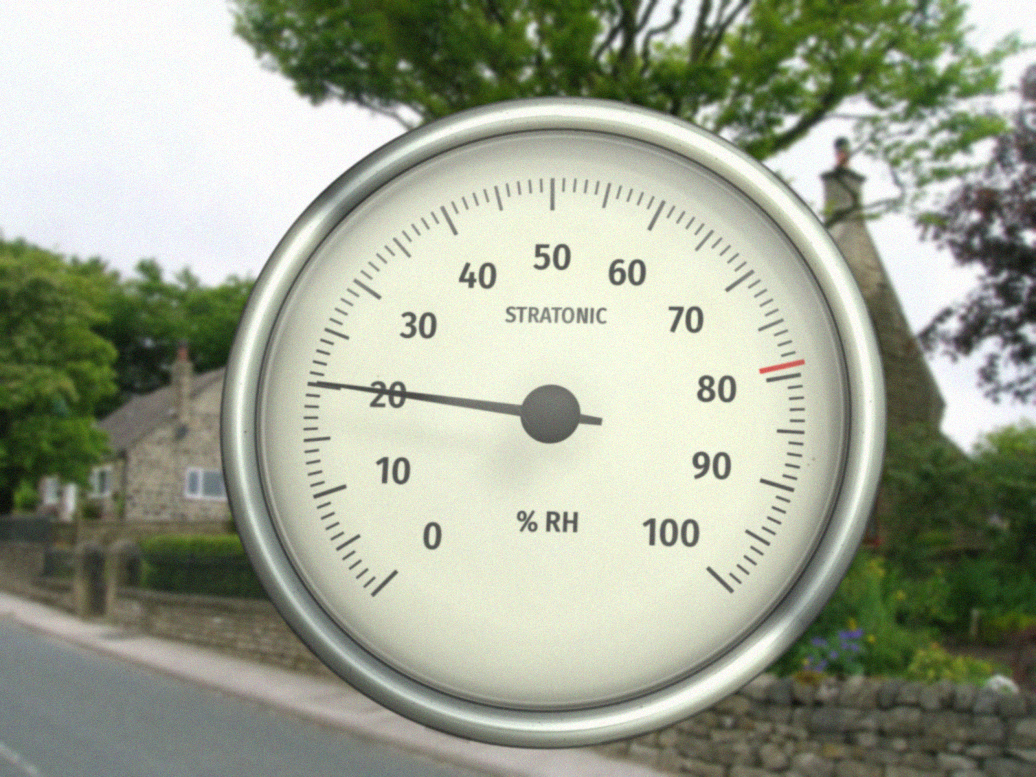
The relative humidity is 20 %
